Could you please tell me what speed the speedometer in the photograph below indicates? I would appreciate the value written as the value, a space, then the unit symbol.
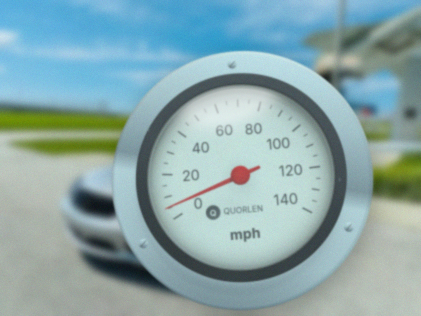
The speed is 5 mph
